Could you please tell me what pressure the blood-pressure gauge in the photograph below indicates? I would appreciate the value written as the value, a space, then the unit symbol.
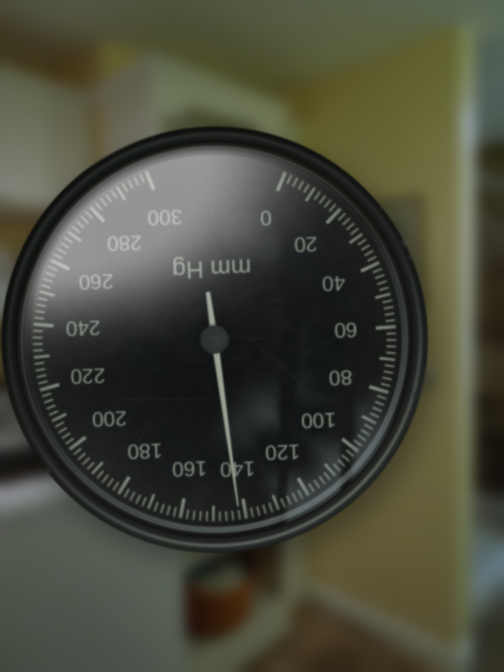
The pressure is 142 mmHg
